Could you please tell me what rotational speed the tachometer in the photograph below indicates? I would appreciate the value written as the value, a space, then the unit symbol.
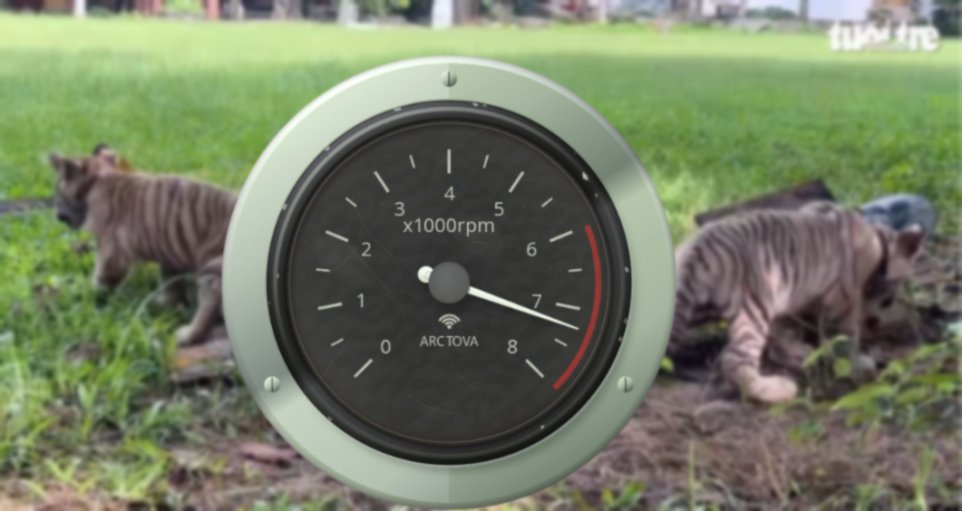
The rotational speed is 7250 rpm
